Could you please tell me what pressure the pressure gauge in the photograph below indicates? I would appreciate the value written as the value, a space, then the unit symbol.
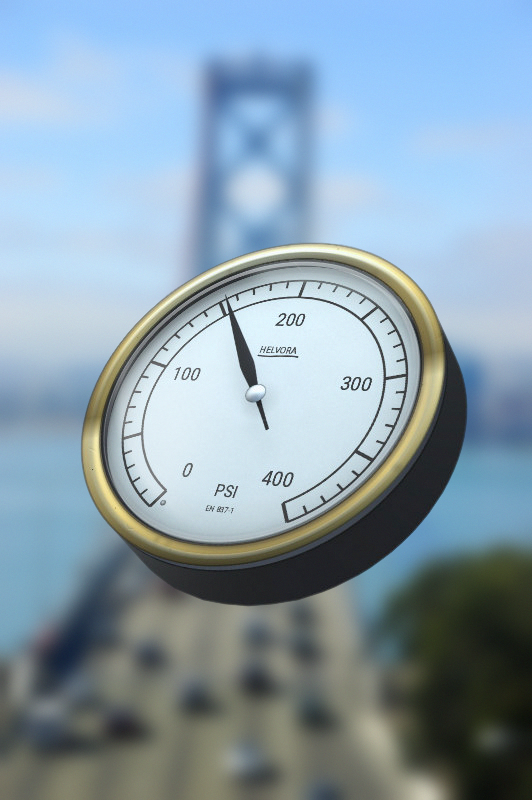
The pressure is 155 psi
